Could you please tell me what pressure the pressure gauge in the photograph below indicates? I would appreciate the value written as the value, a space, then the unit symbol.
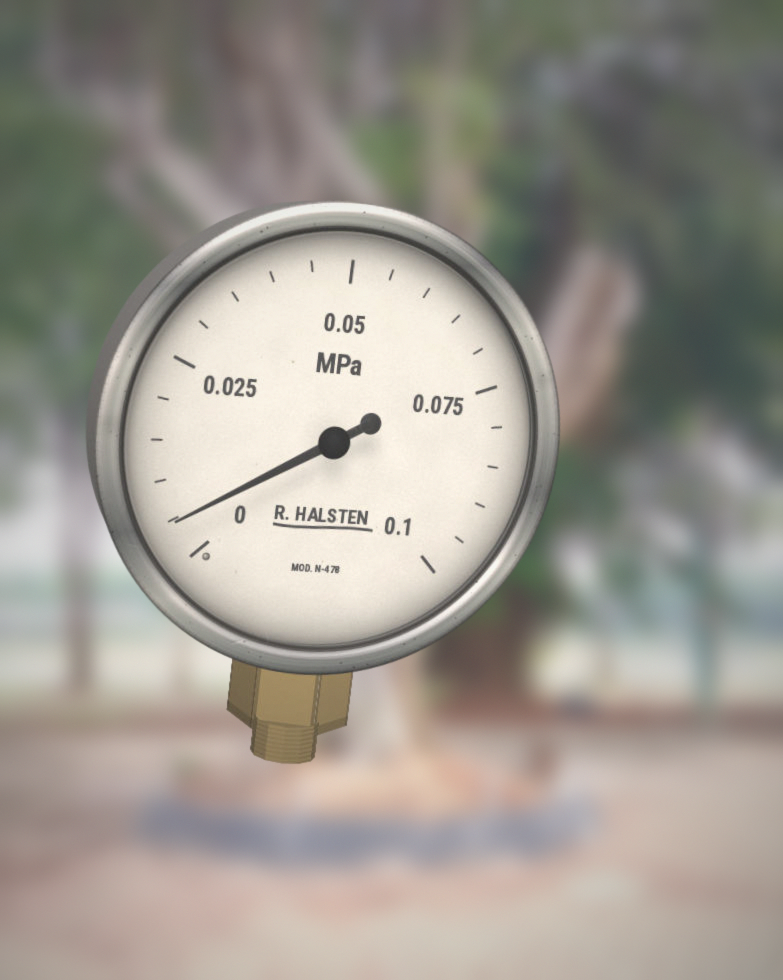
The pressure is 0.005 MPa
